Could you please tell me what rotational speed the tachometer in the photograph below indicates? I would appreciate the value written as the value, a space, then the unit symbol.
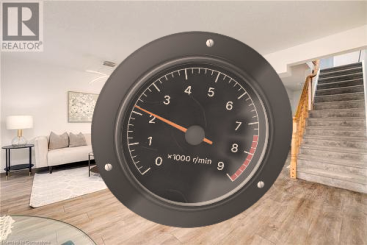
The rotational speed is 2200 rpm
